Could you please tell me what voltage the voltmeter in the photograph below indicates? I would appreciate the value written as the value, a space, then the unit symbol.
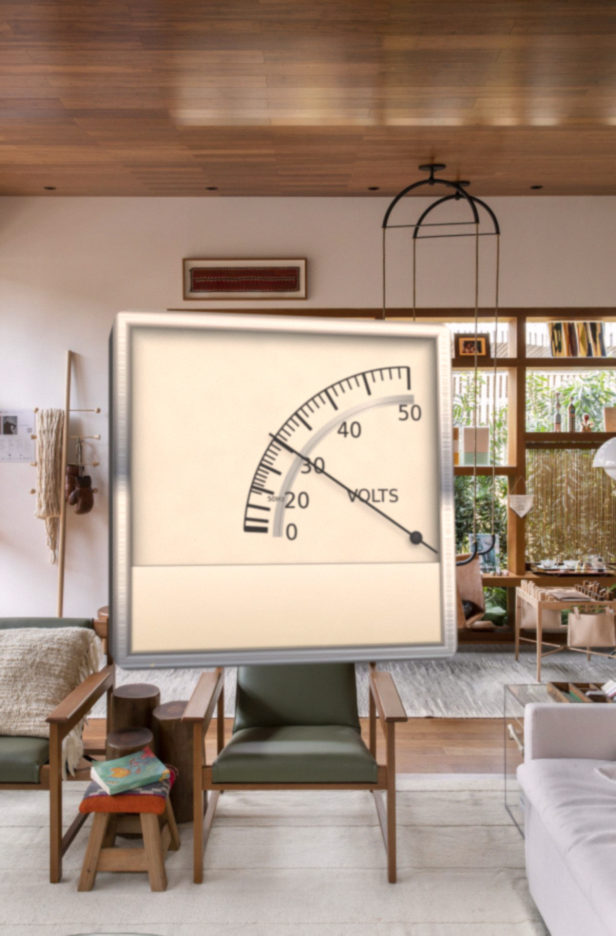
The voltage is 30 V
